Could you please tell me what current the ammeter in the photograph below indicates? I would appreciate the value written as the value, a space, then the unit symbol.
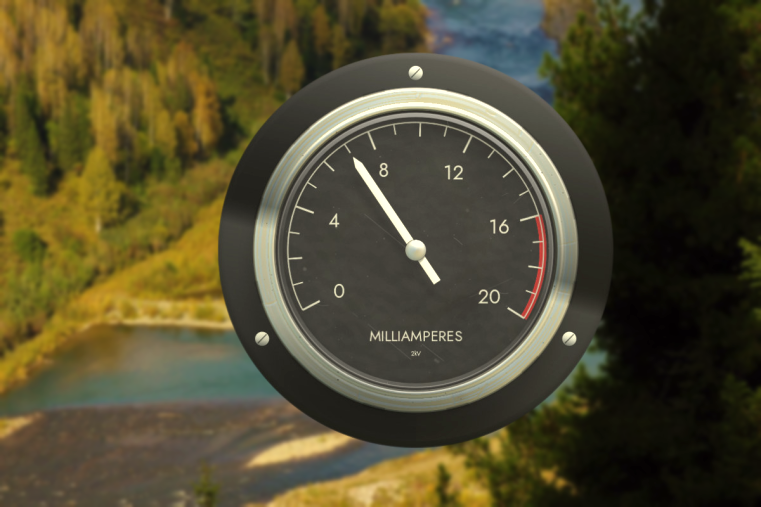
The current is 7 mA
